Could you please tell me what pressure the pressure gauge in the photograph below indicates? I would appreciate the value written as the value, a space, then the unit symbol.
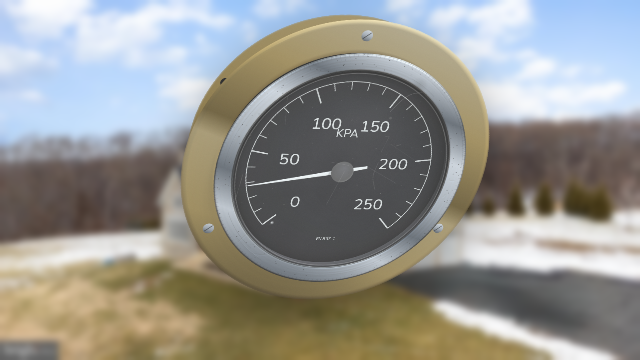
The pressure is 30 kPa
